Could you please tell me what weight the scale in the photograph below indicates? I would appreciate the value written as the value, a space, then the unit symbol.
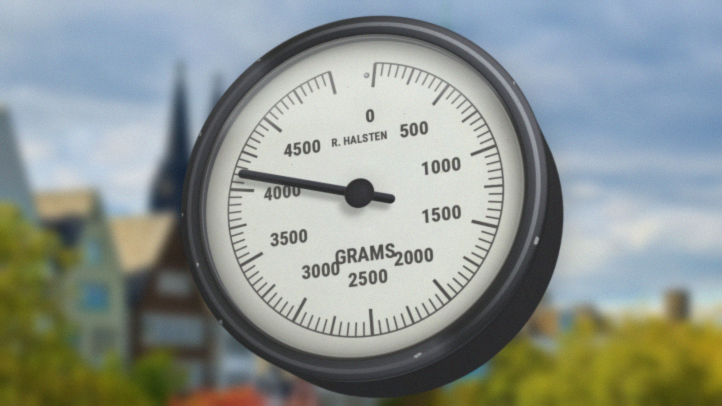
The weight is 4100 g
